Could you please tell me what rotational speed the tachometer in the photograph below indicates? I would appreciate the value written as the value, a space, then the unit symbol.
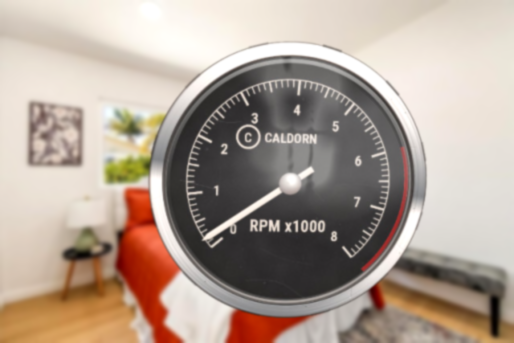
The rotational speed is 200 rpm
